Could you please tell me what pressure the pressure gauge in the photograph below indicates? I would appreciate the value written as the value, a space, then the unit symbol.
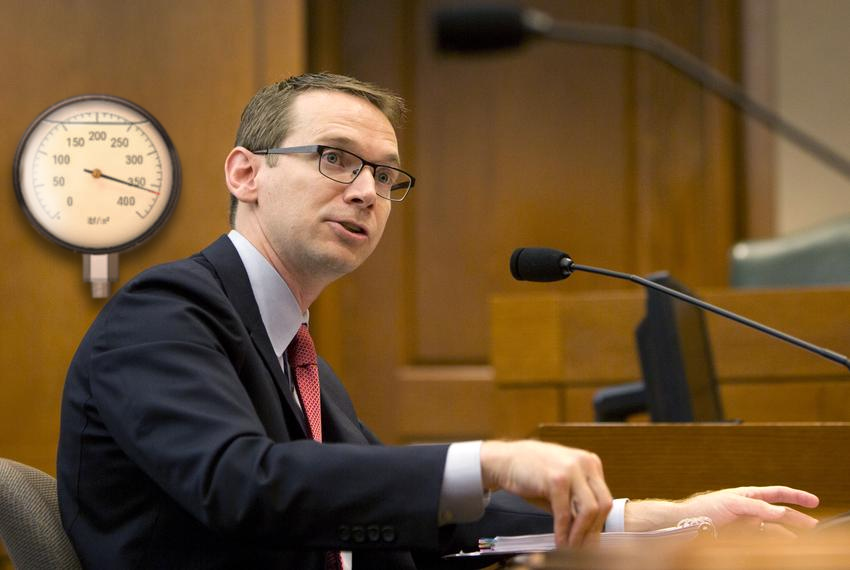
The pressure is 360 psi
